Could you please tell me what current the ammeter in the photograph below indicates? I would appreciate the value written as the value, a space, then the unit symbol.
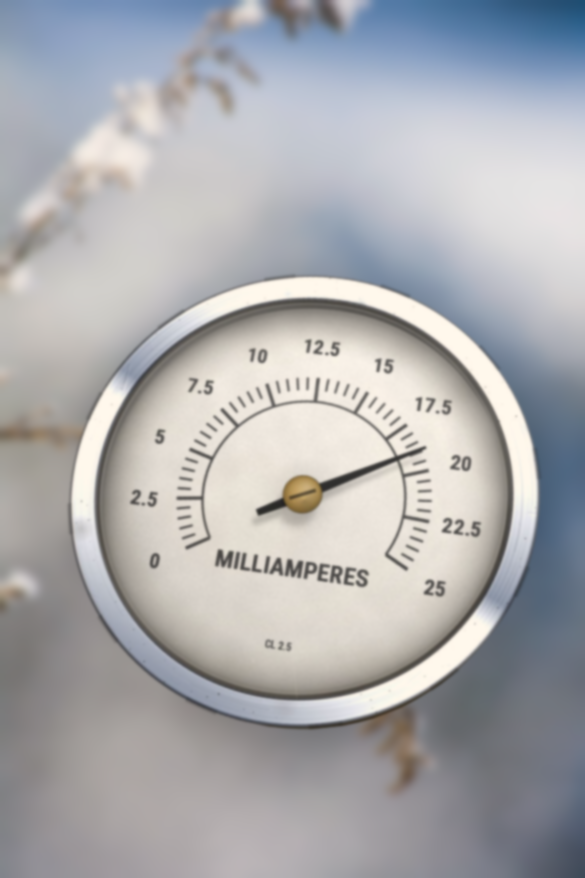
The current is 19 mA
